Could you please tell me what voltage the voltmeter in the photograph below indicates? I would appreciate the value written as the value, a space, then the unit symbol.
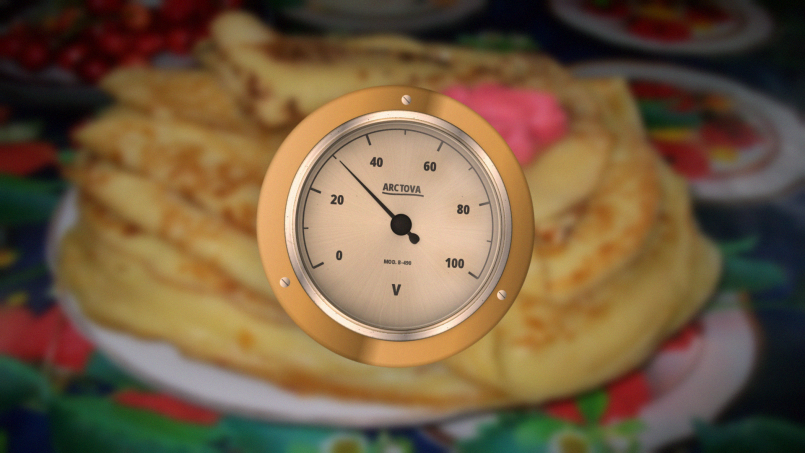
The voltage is 30 V
